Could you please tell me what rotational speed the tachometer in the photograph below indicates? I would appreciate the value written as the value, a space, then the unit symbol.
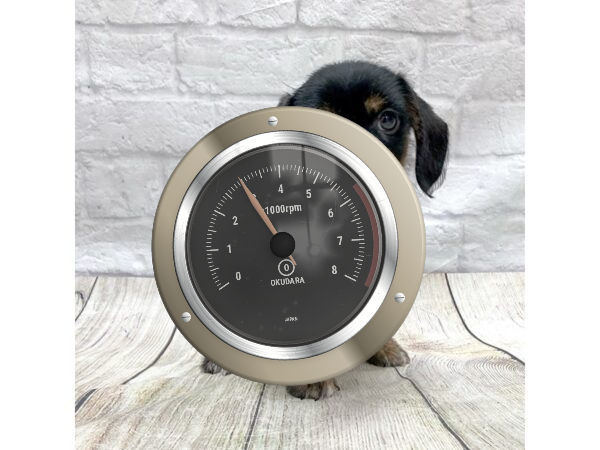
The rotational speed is 3000 rpm
